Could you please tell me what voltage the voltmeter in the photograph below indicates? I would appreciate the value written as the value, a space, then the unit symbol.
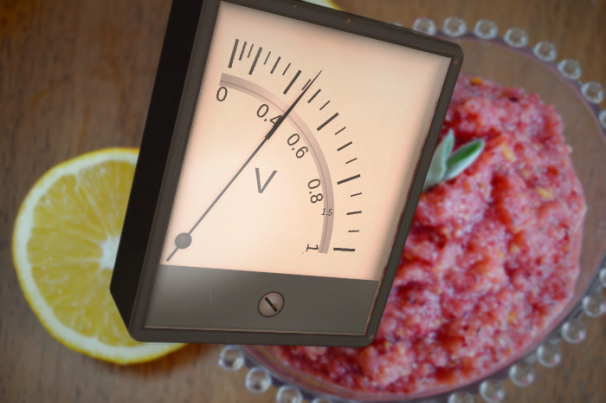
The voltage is 0.45 V
